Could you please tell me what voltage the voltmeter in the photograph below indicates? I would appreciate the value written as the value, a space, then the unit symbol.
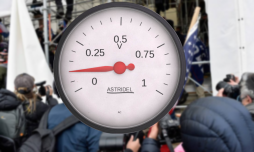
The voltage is 0.1 V
